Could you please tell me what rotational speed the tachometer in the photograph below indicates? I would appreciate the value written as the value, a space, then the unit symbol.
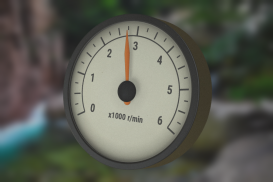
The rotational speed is 2750 rpm
